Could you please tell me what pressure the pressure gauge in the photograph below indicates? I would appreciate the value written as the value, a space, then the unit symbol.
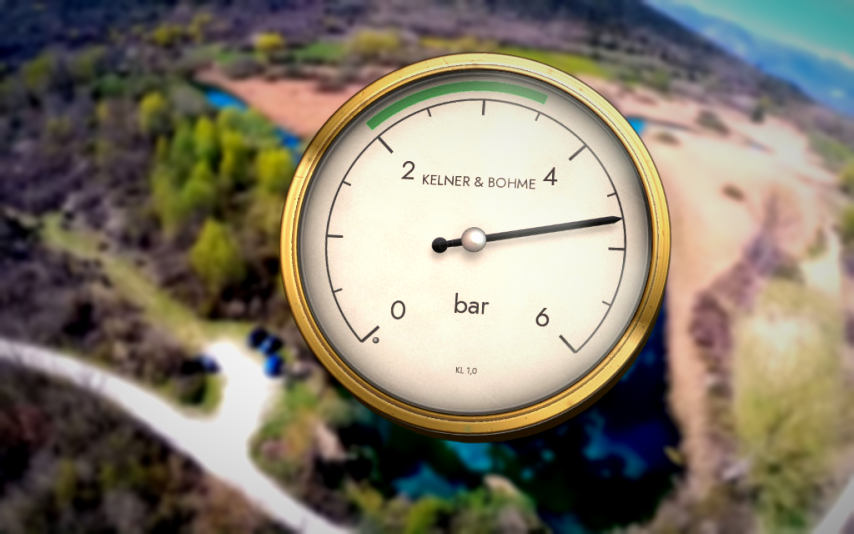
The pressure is 4.75 bar
